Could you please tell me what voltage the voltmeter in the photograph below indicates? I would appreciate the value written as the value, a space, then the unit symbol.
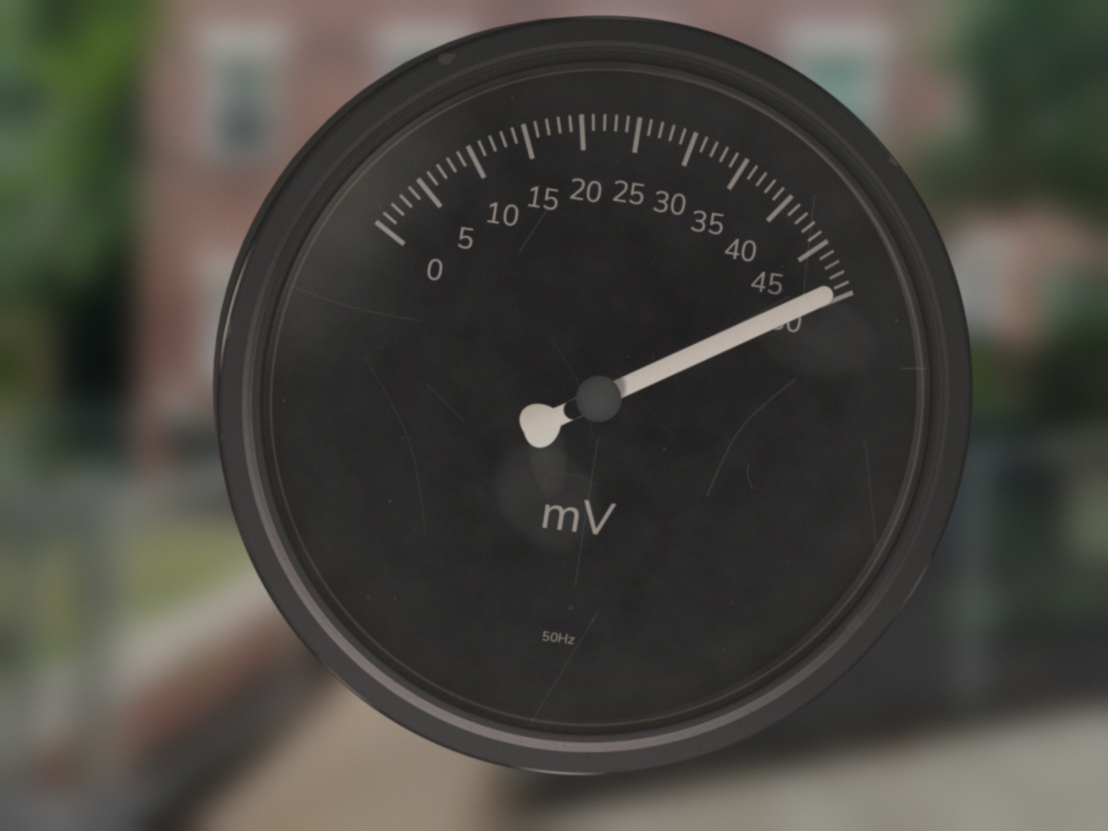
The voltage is 49 mV
